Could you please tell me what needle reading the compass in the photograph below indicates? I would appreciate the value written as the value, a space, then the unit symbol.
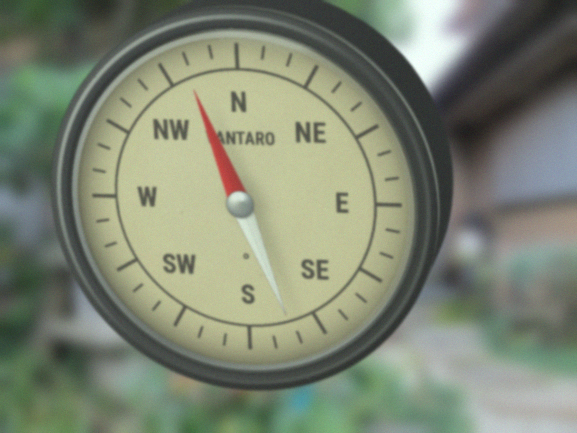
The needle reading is 340 °
